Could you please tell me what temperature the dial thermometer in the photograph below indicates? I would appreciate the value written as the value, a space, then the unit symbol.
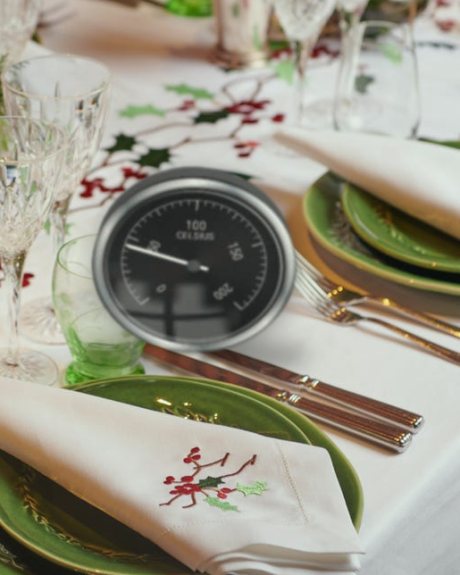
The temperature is 45 °C
